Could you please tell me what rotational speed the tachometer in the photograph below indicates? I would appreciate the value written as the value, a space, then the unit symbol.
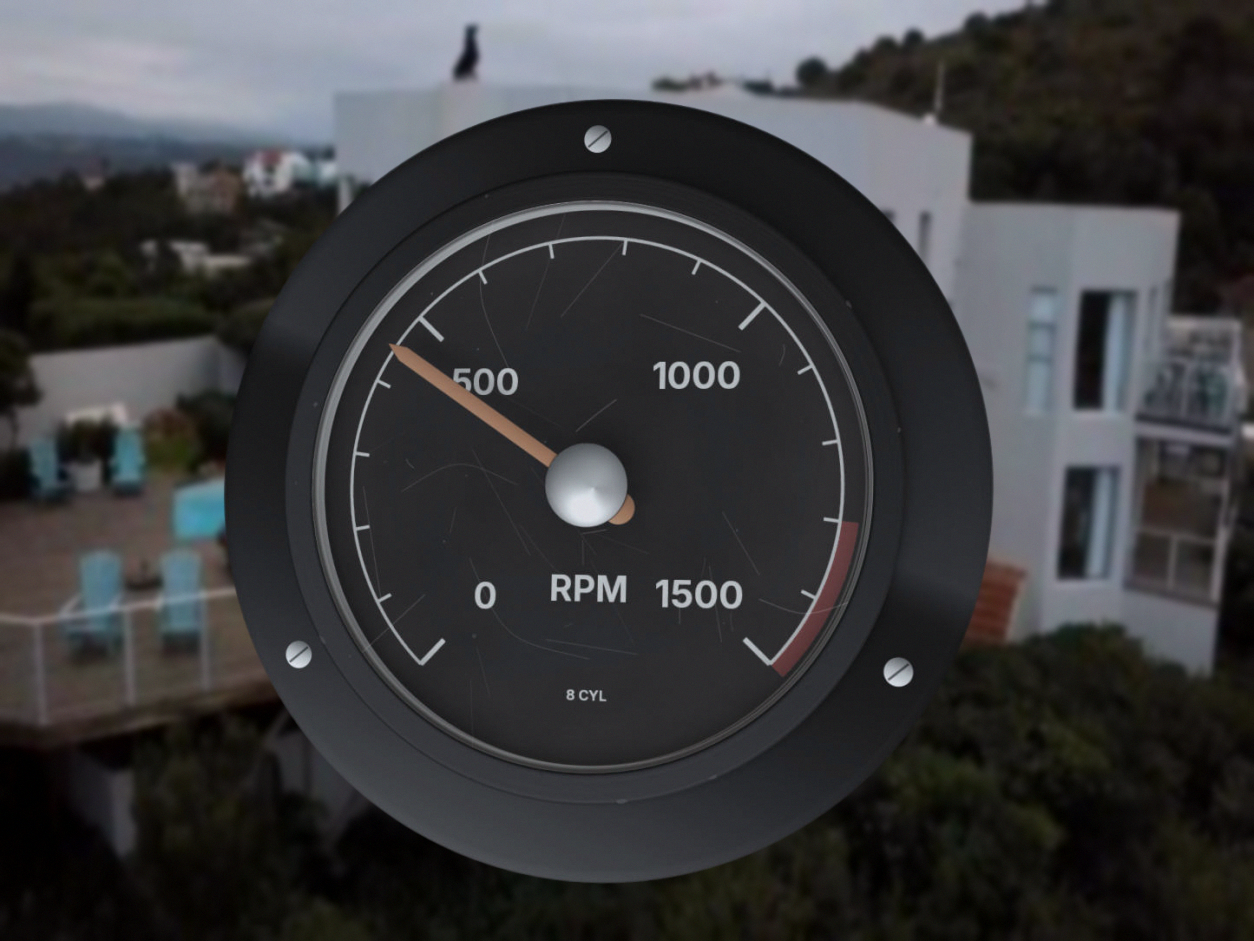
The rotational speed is 450 rpm
